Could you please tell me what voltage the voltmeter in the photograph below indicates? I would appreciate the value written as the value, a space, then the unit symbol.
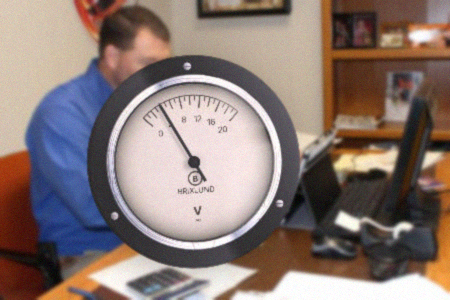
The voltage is 4 V
